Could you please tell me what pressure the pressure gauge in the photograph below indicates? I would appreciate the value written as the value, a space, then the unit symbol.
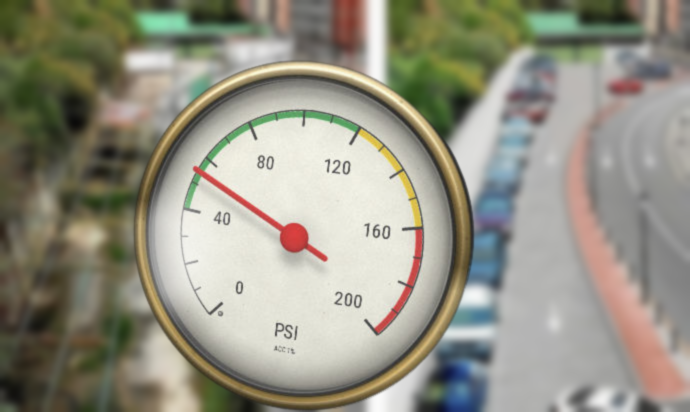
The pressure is 55 psi
